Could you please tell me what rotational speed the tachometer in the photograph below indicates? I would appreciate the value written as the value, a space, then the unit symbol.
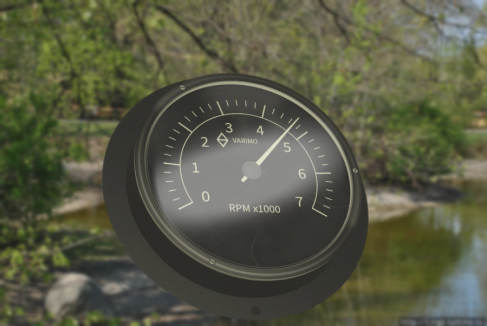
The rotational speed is 4700 rpm
